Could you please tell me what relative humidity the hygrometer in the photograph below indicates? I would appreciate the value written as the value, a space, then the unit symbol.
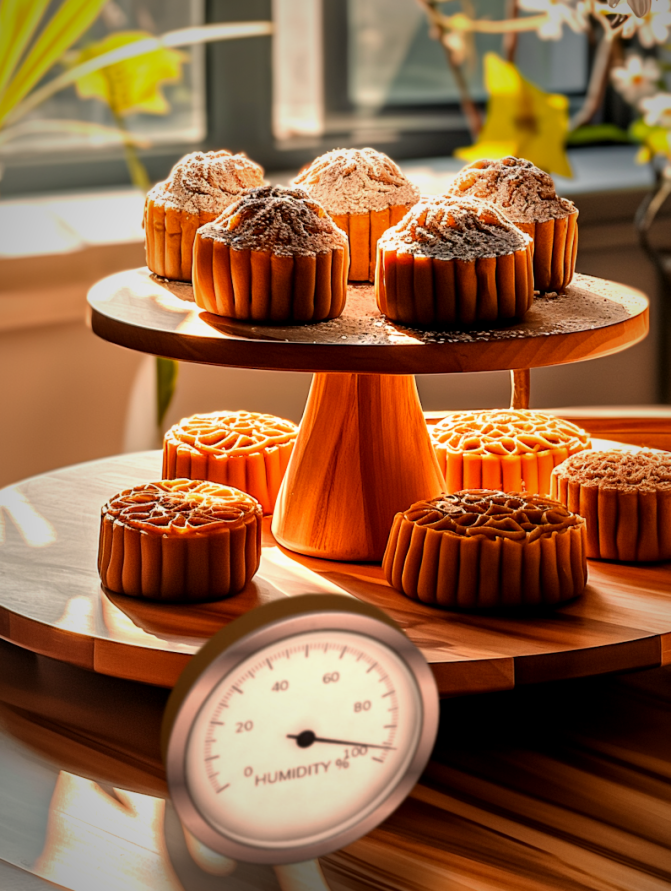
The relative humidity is 95 %
